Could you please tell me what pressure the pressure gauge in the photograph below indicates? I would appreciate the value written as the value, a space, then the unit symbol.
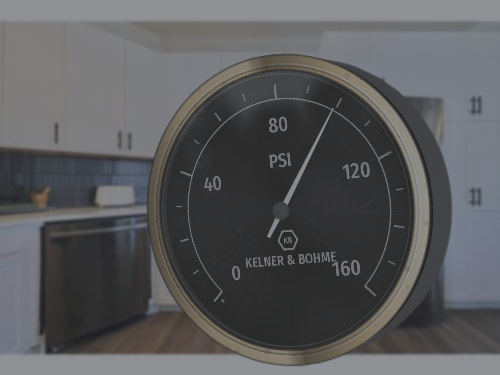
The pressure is 100 psi
